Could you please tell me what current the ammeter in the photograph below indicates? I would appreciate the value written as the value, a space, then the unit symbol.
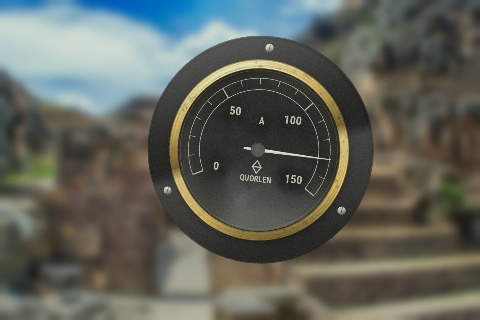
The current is 130 A
